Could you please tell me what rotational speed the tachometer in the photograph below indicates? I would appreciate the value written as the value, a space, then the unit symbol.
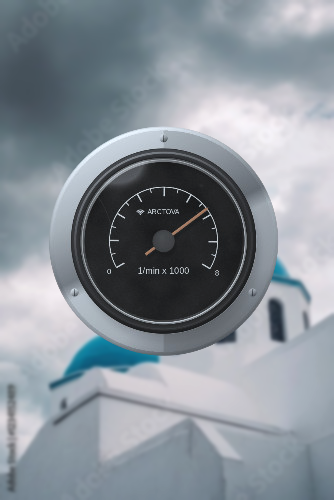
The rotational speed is 5750 rpm
